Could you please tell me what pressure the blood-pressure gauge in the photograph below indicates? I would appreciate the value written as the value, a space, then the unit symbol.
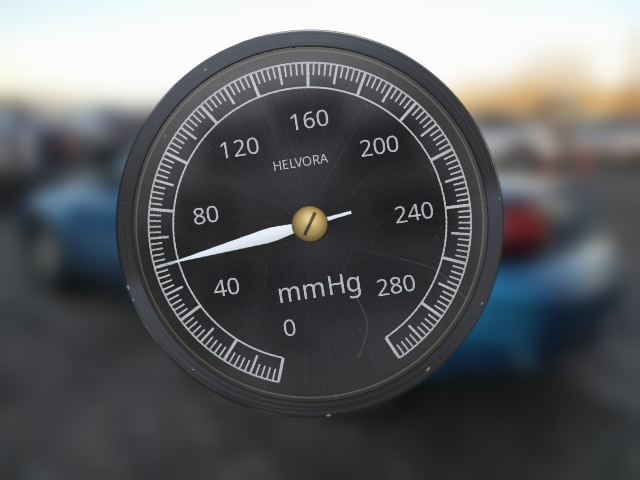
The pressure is 60 mmHg
